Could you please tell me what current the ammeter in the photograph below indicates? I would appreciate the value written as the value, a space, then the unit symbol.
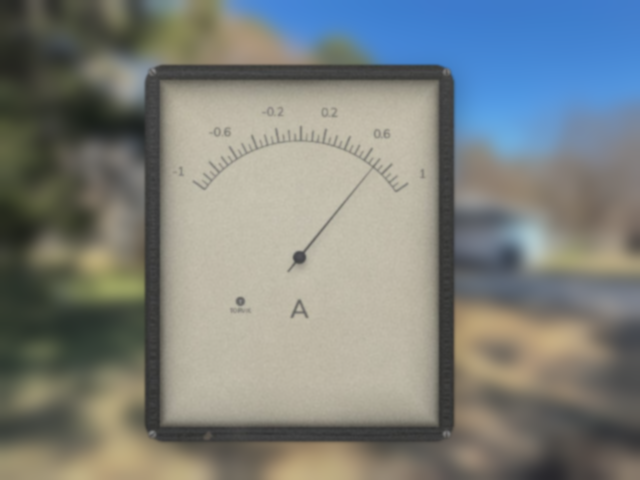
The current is 0.7 A
